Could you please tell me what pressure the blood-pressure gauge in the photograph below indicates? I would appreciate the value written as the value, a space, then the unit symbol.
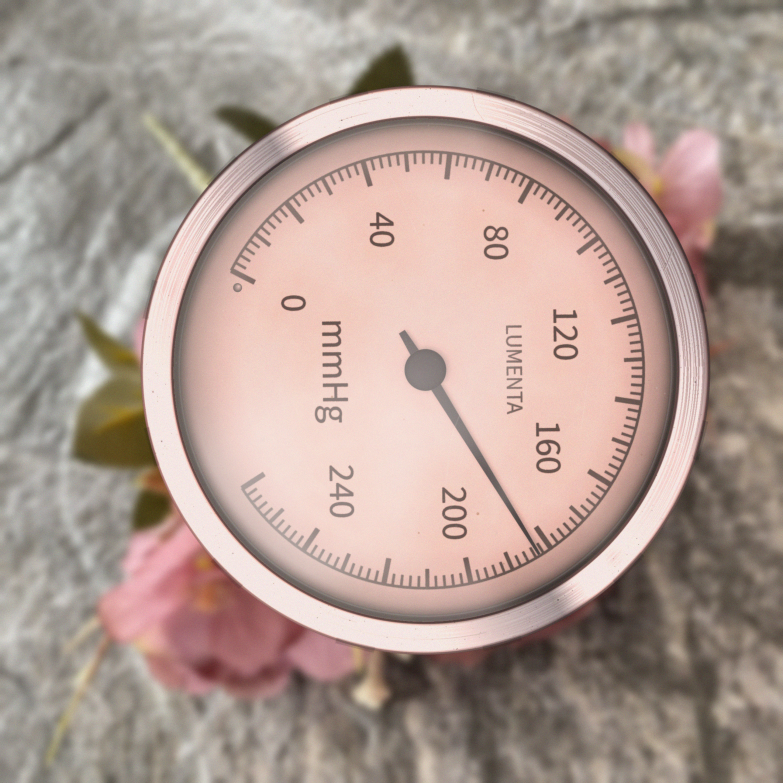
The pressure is 183 mmHg
